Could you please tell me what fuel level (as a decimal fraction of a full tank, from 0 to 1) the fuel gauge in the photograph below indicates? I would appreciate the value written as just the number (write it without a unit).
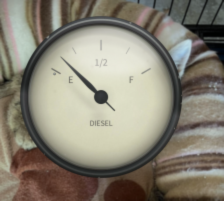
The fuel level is 0.125
